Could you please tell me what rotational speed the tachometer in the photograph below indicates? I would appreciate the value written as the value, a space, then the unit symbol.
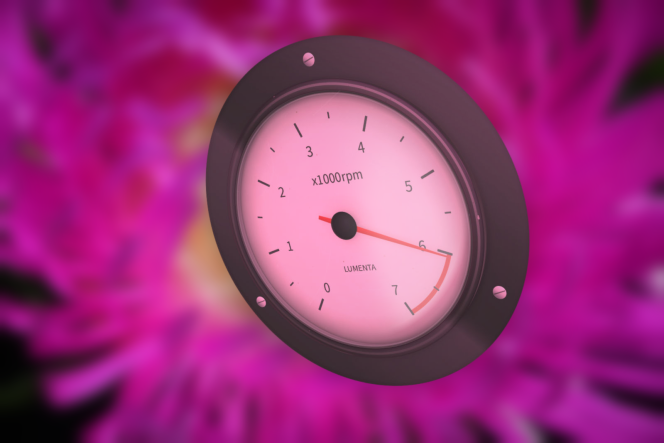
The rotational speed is 6000 rpm
